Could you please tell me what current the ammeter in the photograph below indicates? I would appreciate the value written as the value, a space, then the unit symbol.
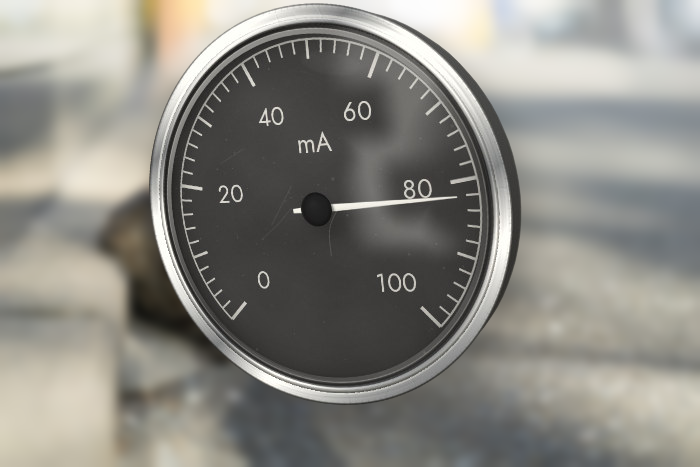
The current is 82 mA
